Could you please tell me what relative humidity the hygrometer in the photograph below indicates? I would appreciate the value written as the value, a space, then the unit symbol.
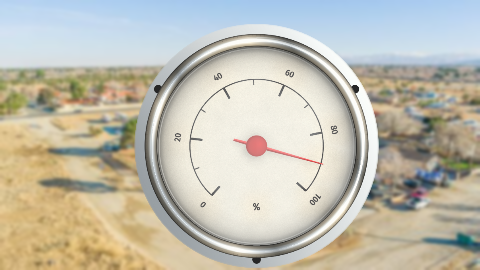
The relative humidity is 90 %
